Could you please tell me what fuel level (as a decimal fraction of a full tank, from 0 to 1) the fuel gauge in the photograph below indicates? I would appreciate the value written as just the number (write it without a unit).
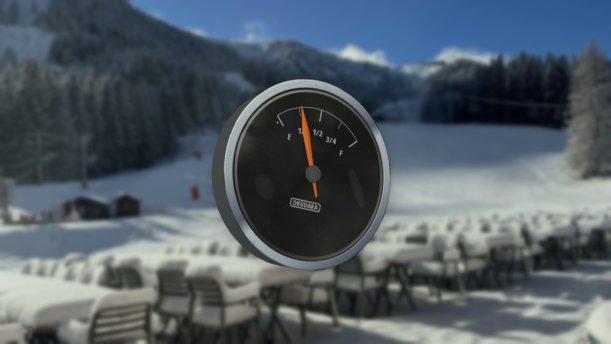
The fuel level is 0.25
